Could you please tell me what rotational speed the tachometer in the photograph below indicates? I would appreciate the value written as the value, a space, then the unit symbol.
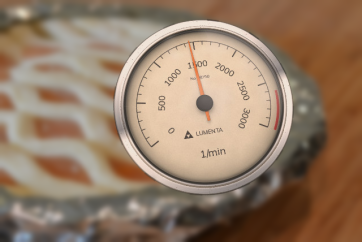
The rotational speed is 1450 rpm
